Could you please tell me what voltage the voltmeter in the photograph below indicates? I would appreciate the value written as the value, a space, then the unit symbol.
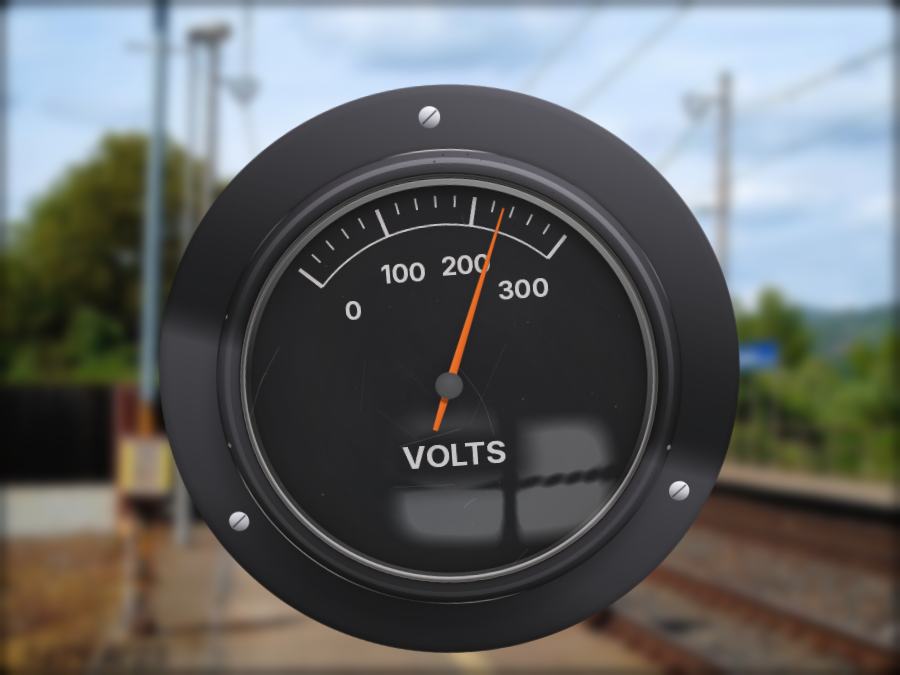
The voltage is 230 V
